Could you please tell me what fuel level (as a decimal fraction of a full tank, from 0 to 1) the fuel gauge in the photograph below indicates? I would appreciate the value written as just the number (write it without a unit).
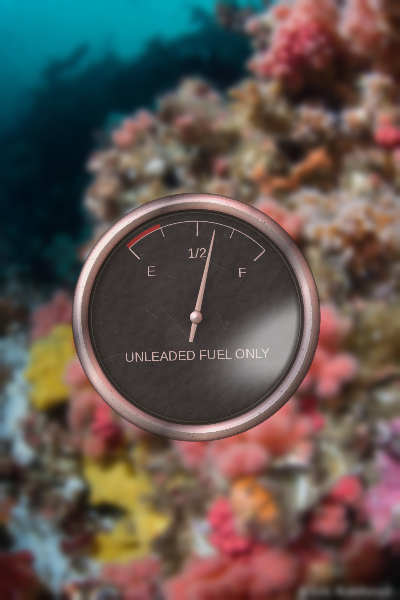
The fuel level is 0.625
